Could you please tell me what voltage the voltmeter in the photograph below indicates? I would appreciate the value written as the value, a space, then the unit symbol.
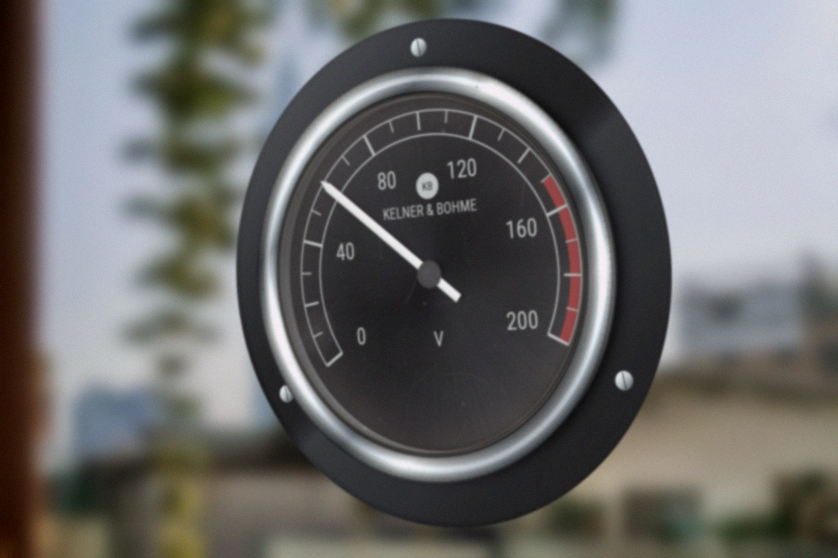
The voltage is 60 V
